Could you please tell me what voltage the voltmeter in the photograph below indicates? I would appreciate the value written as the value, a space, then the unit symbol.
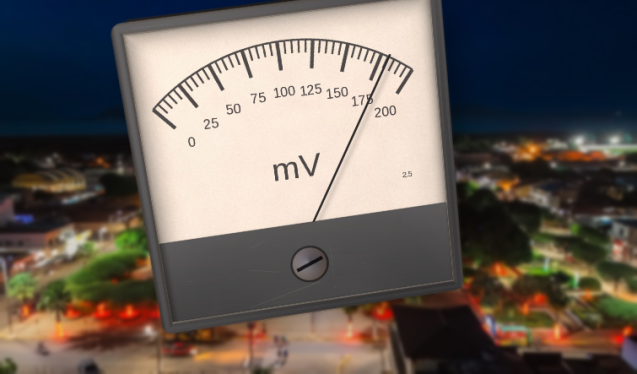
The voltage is 180 mV
